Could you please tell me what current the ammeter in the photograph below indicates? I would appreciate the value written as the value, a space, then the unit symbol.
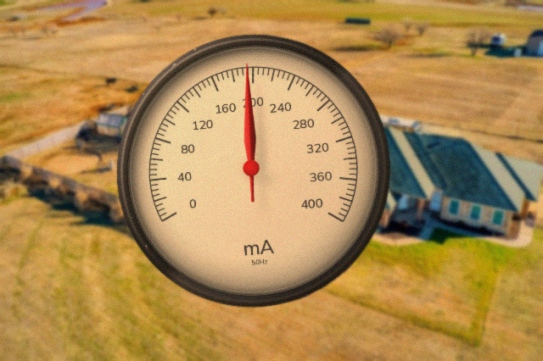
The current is 195 mA
